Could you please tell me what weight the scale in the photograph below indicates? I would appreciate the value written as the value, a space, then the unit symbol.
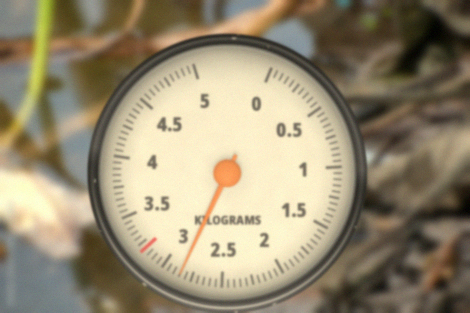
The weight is 2.85 kg
